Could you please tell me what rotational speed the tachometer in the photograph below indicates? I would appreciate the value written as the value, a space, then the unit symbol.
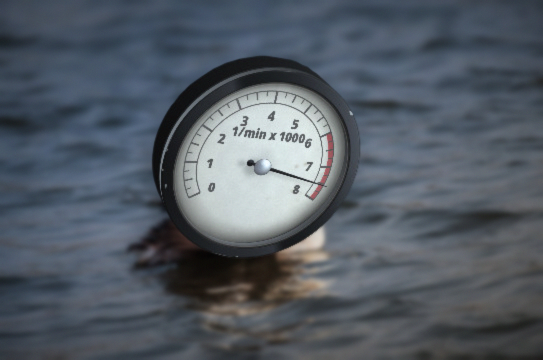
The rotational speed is 7500 rpm
